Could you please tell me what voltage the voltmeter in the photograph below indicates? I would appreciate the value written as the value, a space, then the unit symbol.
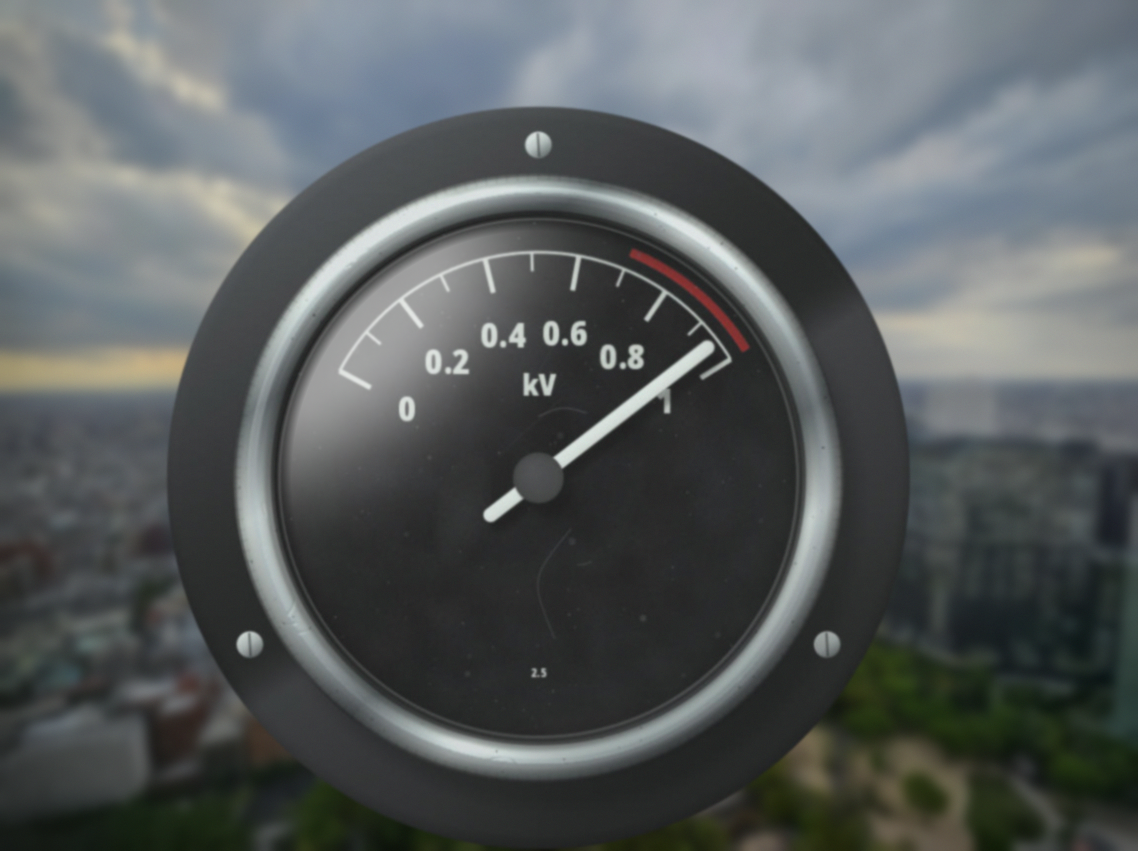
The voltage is 0.95 kV
